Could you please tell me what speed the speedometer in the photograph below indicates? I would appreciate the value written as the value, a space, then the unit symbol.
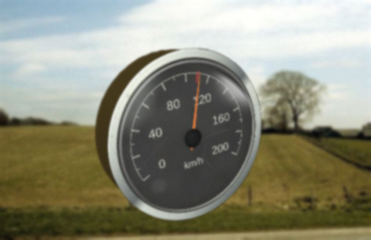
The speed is 110 km/h
